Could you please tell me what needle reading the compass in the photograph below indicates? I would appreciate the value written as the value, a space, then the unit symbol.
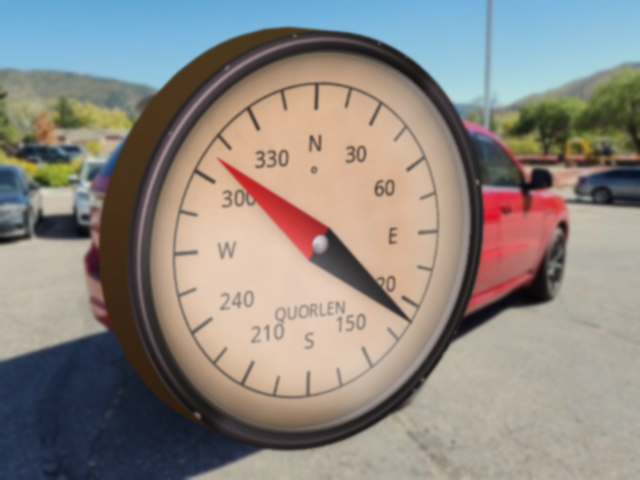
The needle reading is 307.5 °
